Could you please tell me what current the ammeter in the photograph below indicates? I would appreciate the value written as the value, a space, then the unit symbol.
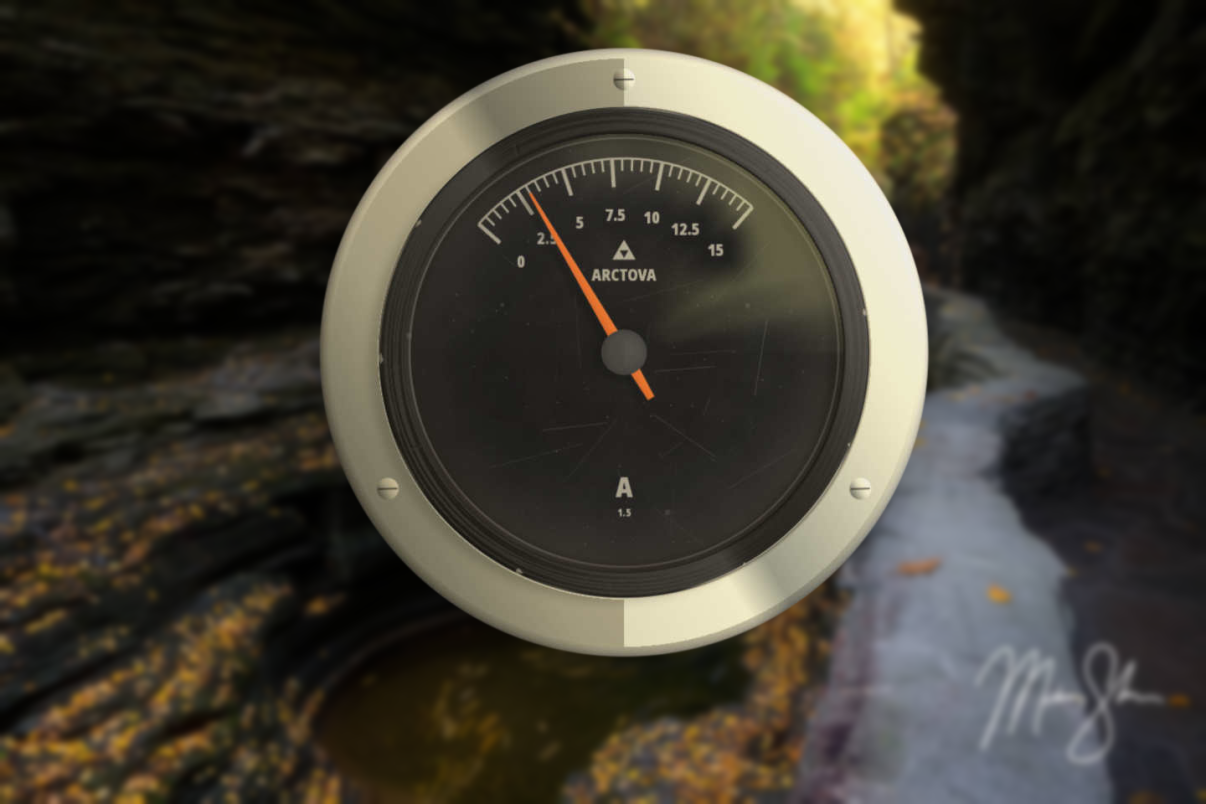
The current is 3 A
